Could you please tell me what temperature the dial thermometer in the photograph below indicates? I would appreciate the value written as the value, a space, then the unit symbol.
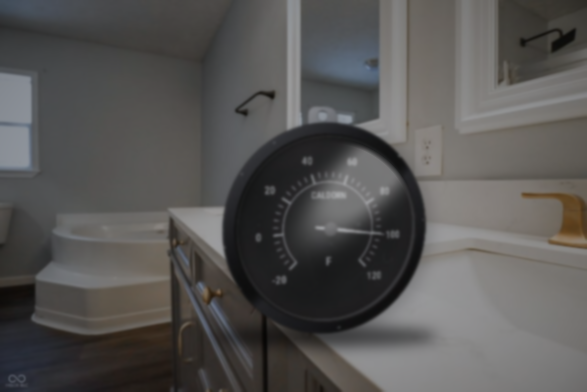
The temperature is 100 °F
